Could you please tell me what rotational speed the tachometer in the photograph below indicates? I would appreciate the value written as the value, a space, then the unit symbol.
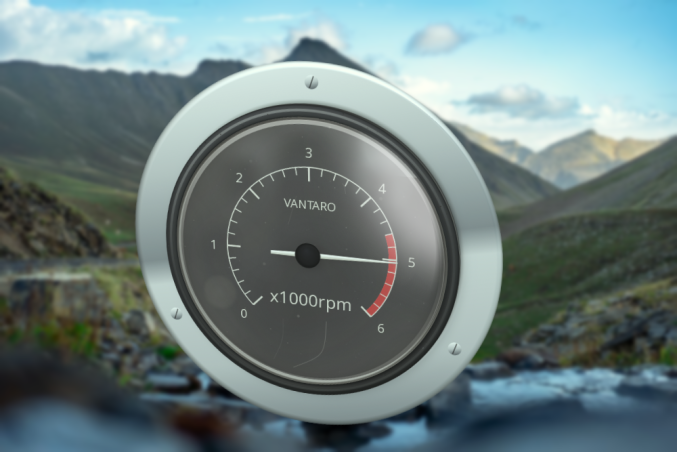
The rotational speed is 5000 rpm
